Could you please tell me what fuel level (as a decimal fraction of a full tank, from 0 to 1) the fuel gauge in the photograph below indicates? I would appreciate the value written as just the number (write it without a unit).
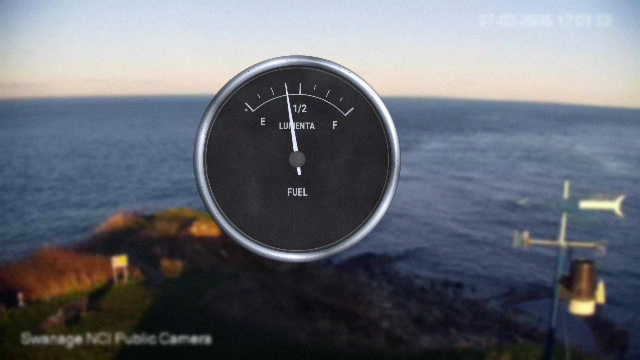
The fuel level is 0.375
